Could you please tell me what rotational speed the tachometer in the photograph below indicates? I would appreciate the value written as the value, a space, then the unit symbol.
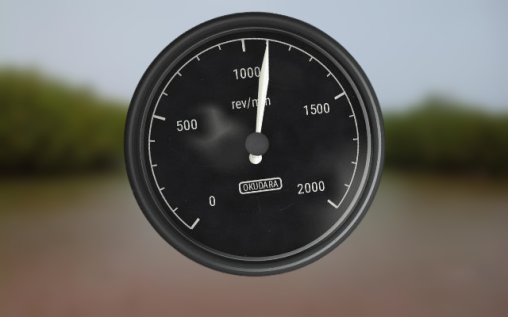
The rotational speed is 1100 rpm
